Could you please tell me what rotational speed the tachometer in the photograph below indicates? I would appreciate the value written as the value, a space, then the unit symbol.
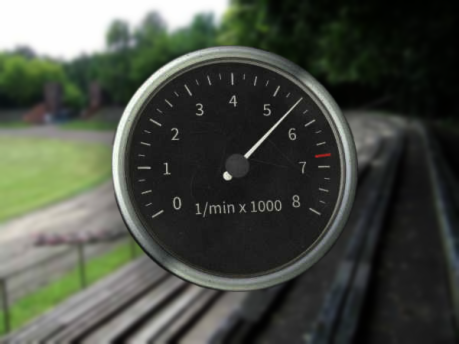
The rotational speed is 5500 rpm
